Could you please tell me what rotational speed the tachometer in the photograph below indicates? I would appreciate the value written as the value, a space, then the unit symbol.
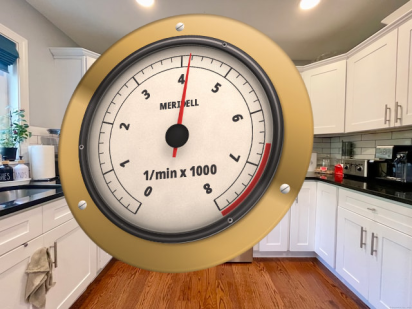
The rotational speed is 4200 rpm
